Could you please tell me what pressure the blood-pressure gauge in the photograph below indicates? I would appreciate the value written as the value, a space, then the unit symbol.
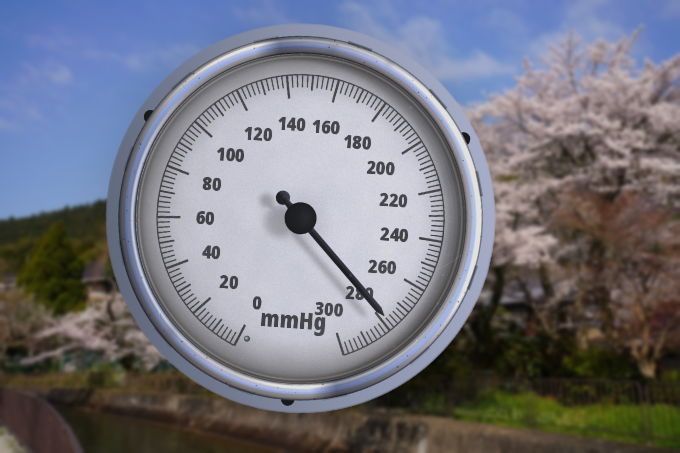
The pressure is 278 mmHg
